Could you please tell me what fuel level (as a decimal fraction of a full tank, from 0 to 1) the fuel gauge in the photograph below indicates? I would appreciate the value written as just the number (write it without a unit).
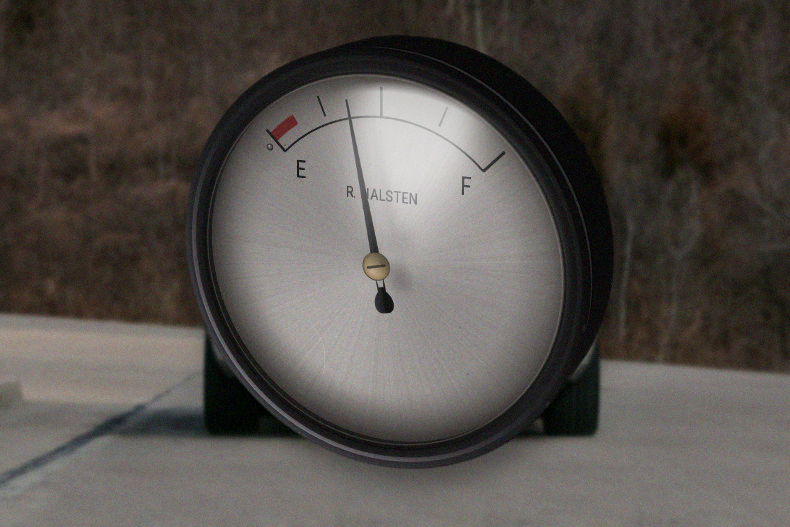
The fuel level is 0.375
